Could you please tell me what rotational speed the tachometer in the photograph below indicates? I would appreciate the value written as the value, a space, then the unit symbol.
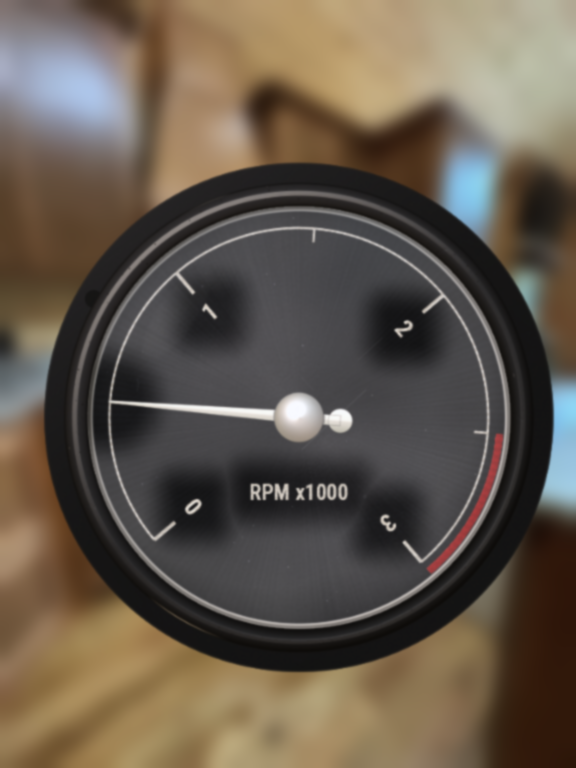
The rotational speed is 500 rpm
